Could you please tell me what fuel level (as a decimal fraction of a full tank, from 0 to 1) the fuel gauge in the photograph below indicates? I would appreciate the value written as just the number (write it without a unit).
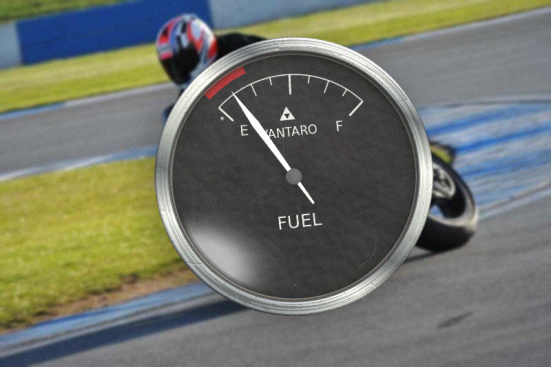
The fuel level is 0.125
